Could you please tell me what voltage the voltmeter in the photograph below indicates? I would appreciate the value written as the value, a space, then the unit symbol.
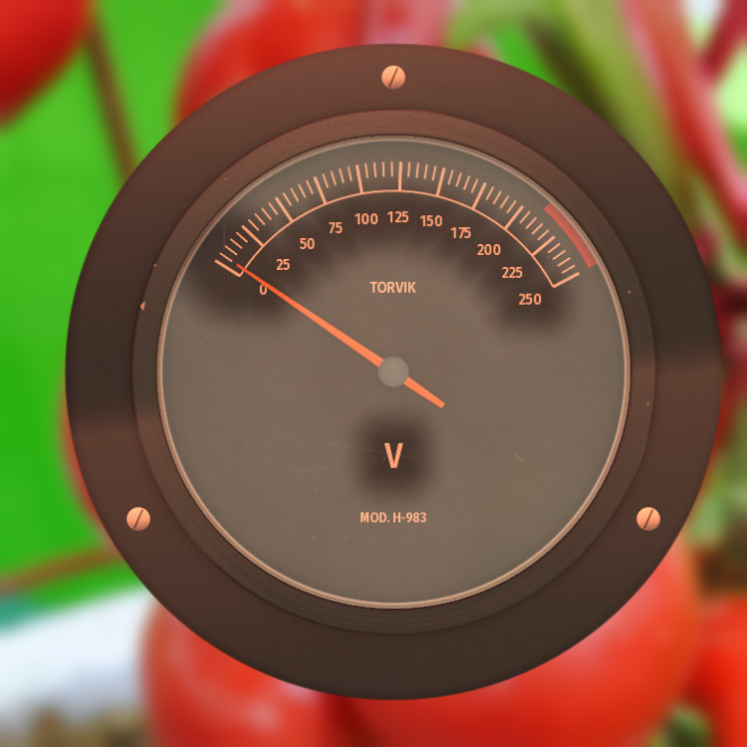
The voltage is 5 V
